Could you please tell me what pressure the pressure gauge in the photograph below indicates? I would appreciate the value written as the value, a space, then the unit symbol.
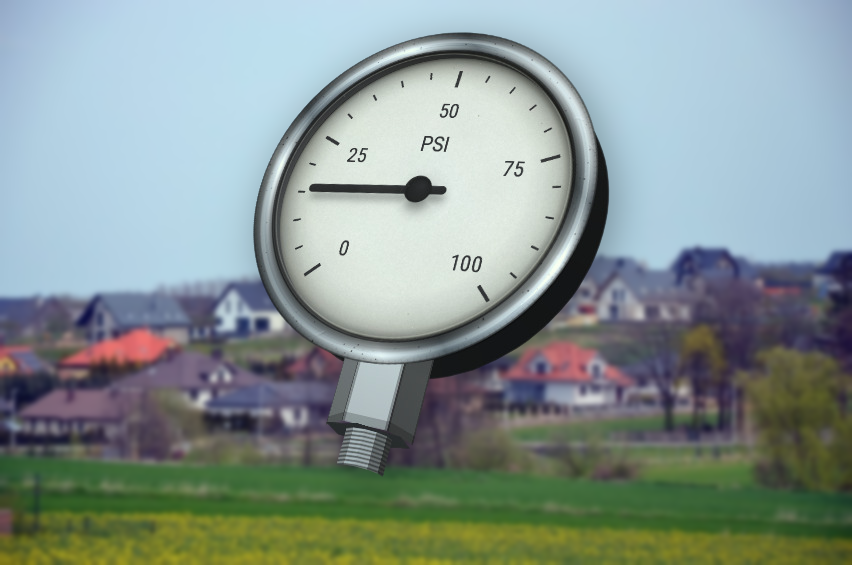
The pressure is 15 psi
